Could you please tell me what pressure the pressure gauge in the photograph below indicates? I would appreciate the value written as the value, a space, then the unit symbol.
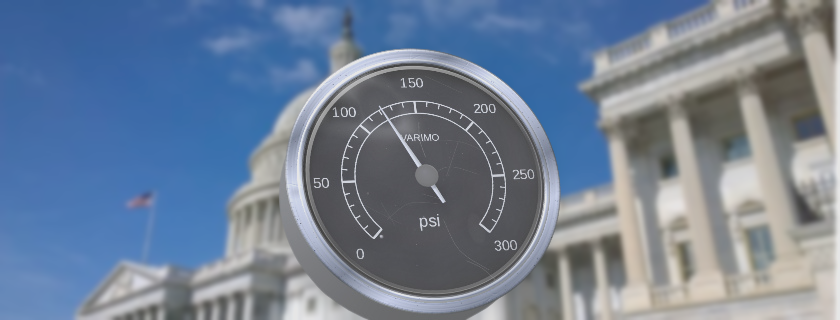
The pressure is 120 psi
